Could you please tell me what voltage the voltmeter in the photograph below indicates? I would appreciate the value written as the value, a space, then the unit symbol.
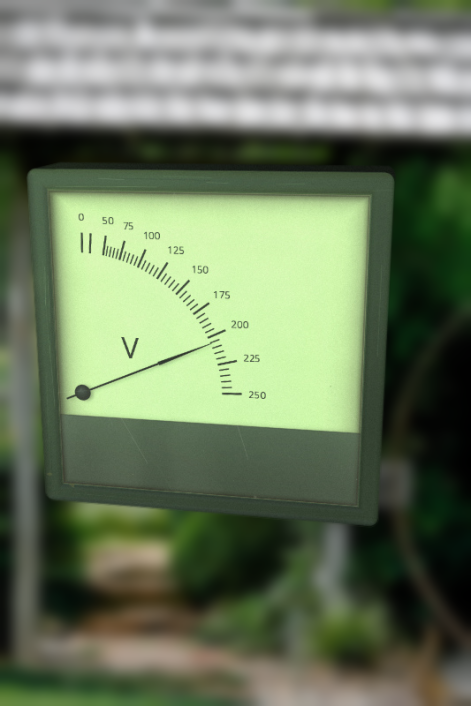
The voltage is 205 V
